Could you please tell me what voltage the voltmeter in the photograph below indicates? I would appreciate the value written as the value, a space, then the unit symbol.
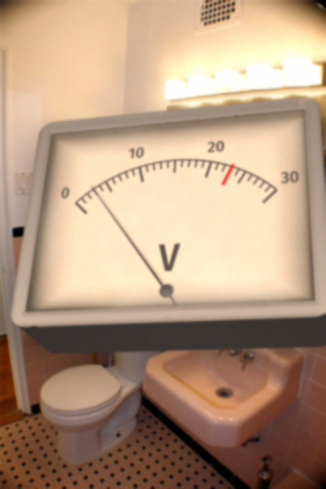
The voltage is 3 V
